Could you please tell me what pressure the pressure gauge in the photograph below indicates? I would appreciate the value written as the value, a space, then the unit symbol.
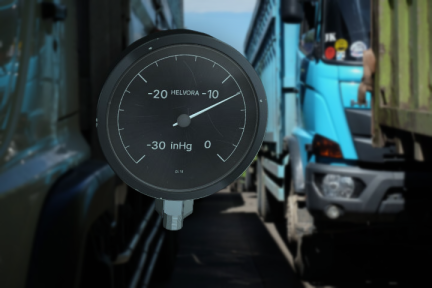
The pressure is -8 inHg
